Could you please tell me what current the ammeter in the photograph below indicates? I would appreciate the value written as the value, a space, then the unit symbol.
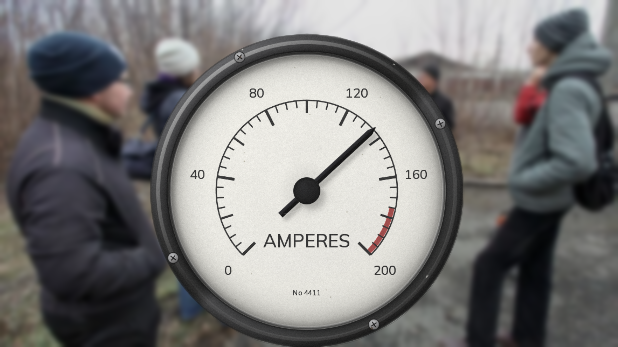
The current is 135 A
